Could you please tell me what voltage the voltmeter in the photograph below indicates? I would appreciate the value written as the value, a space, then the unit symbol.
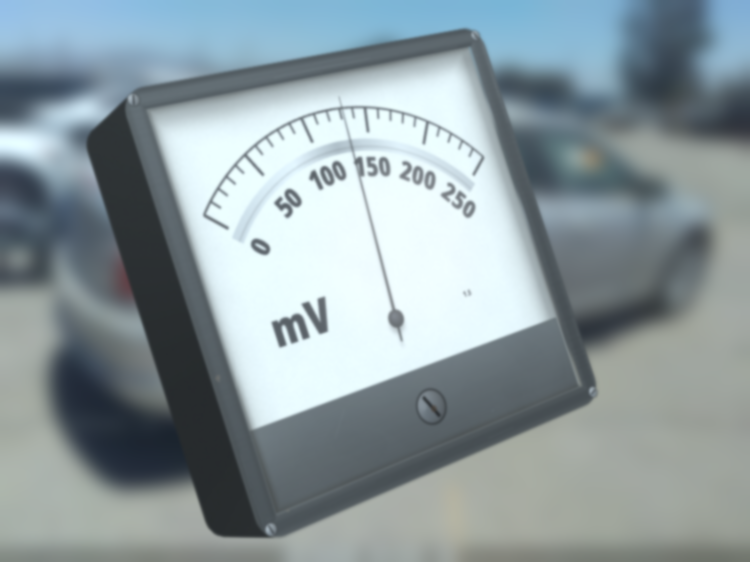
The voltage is 130 mV
